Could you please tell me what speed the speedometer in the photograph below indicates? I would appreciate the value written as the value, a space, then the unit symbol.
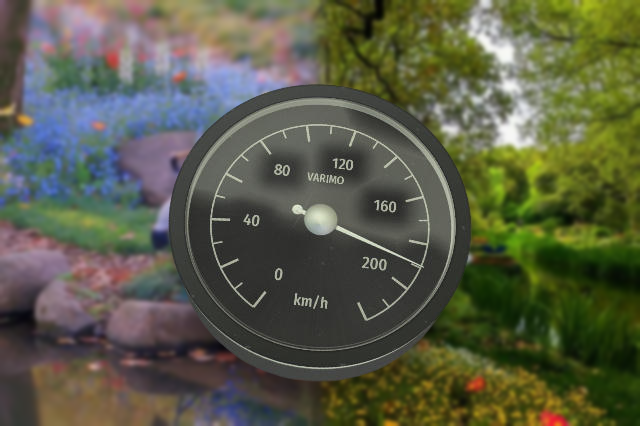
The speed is 190 km/h
